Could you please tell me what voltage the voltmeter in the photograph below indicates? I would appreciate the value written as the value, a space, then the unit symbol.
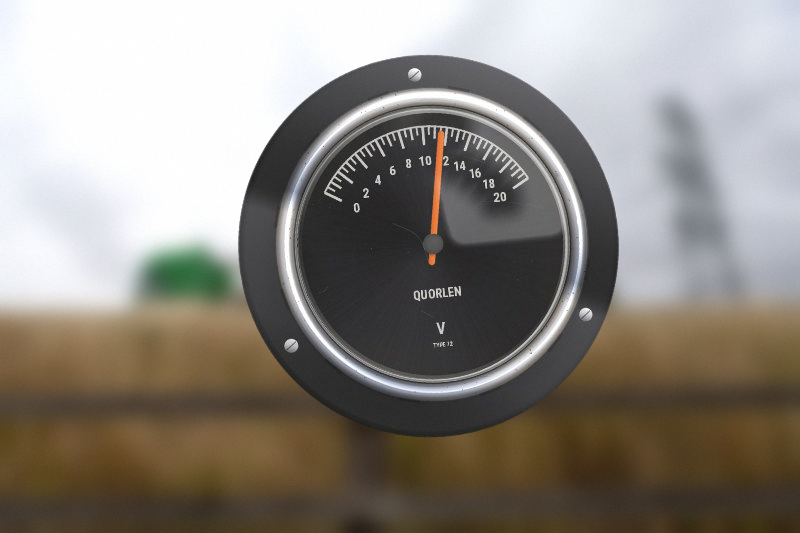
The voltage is 11.5 V
